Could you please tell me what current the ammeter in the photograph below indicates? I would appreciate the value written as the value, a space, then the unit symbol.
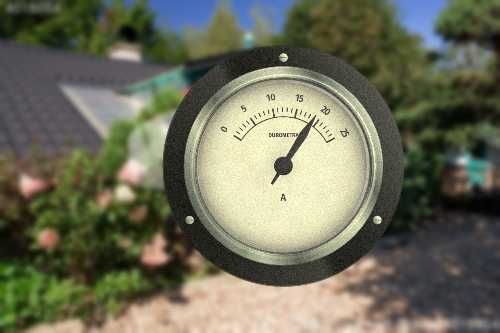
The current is 19 A
